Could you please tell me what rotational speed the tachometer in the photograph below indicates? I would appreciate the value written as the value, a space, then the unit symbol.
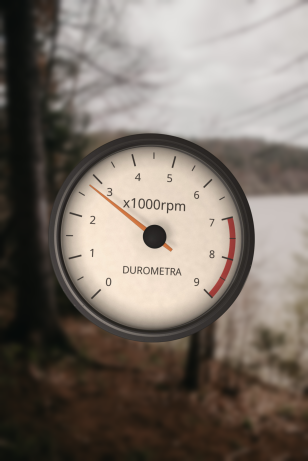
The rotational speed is 2750 rpm
